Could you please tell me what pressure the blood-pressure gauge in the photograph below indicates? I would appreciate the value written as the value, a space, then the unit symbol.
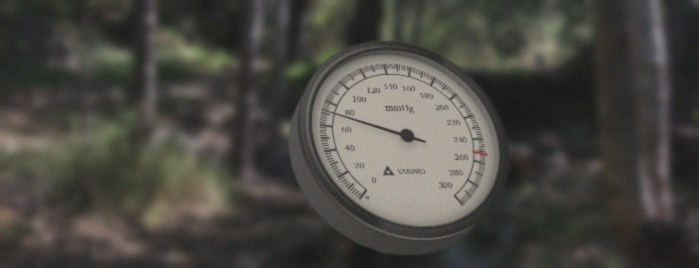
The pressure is 70 mmHg
